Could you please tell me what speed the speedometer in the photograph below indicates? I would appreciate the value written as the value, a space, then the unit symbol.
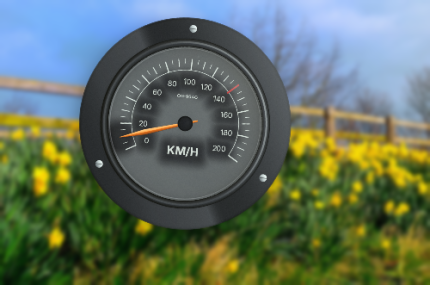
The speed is 10 km/h
